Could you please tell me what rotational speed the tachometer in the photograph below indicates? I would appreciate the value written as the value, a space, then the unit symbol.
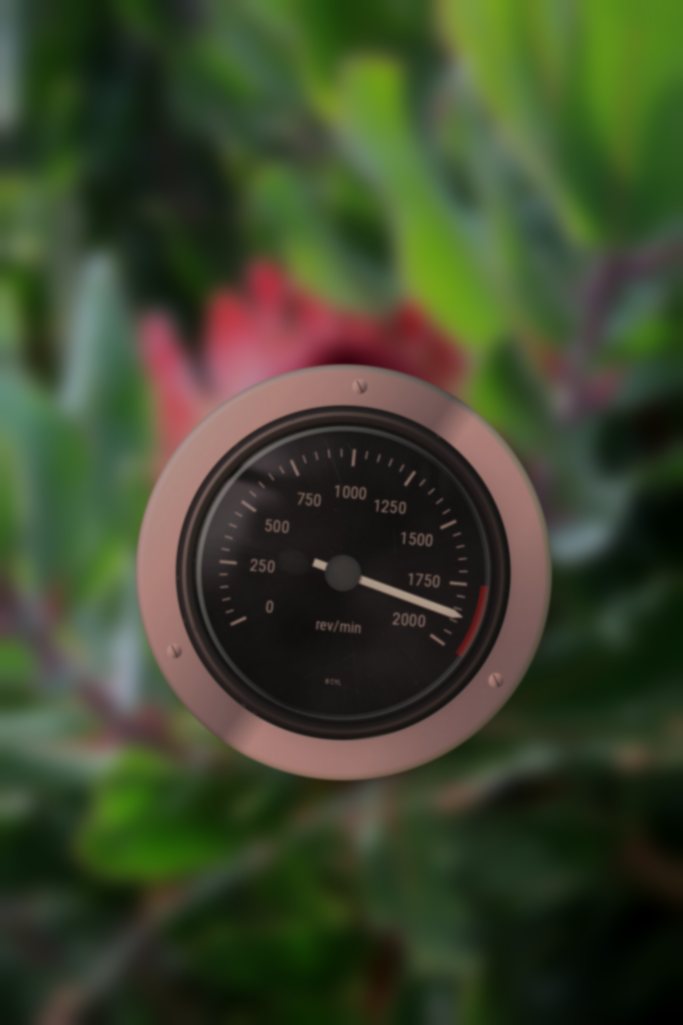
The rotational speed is 1875 rpm
